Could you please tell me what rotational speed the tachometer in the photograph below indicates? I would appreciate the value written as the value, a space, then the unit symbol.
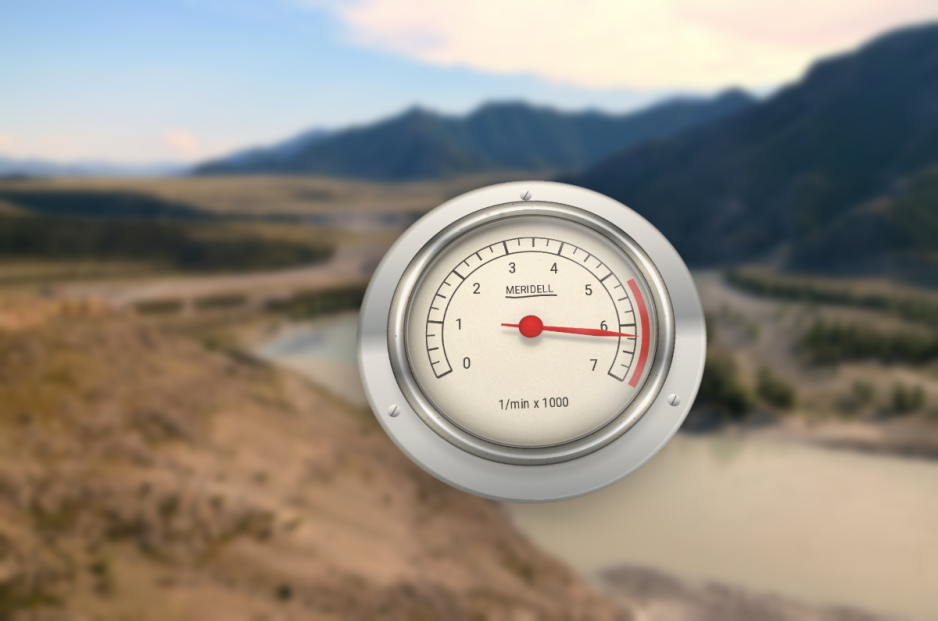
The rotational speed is 6250 rpm
